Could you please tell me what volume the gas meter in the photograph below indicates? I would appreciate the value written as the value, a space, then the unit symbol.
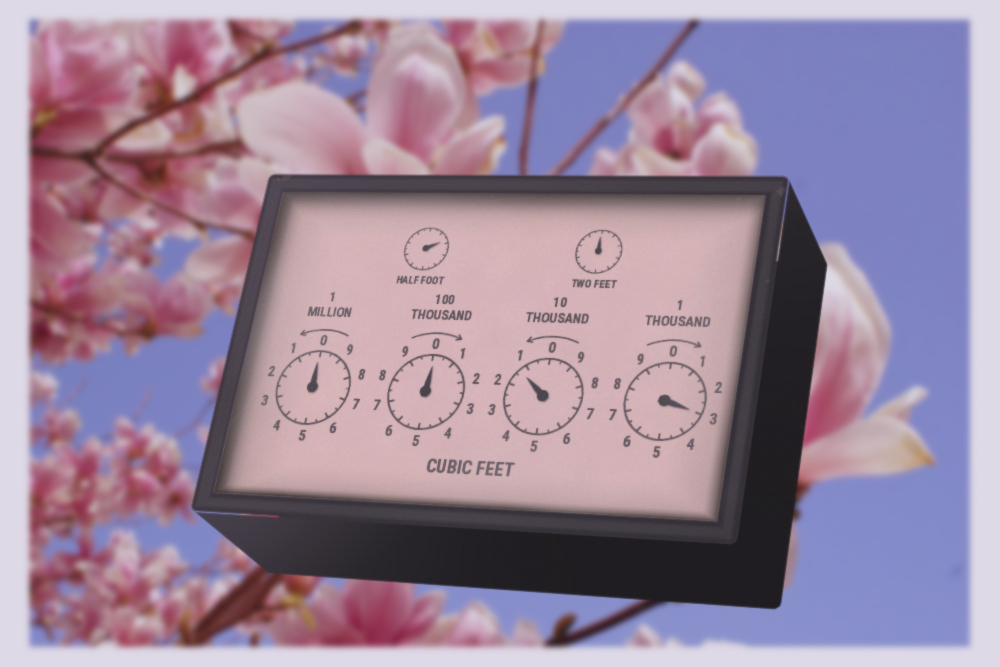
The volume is 1300 ft³
